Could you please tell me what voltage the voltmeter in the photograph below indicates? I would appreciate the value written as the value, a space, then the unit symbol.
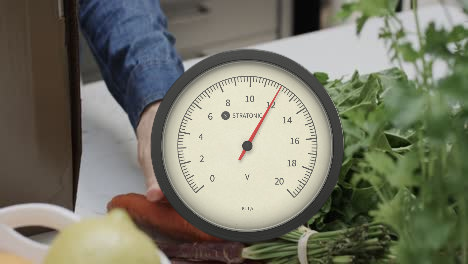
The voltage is 12 V
